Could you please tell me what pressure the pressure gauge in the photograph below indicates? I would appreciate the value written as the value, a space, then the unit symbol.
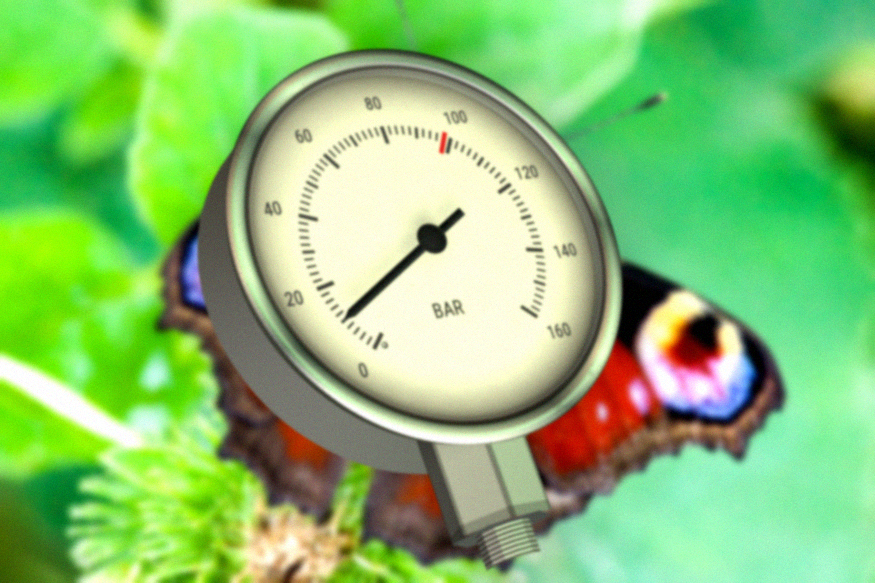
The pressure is 10 bar
